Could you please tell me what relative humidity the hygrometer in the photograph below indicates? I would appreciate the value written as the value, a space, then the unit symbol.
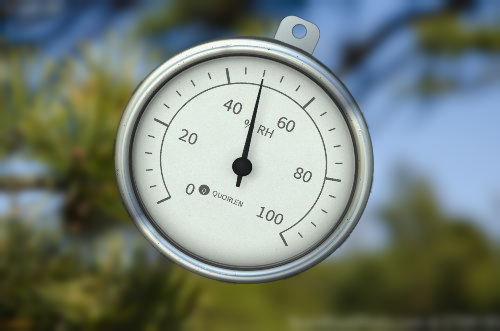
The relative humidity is 48 %
